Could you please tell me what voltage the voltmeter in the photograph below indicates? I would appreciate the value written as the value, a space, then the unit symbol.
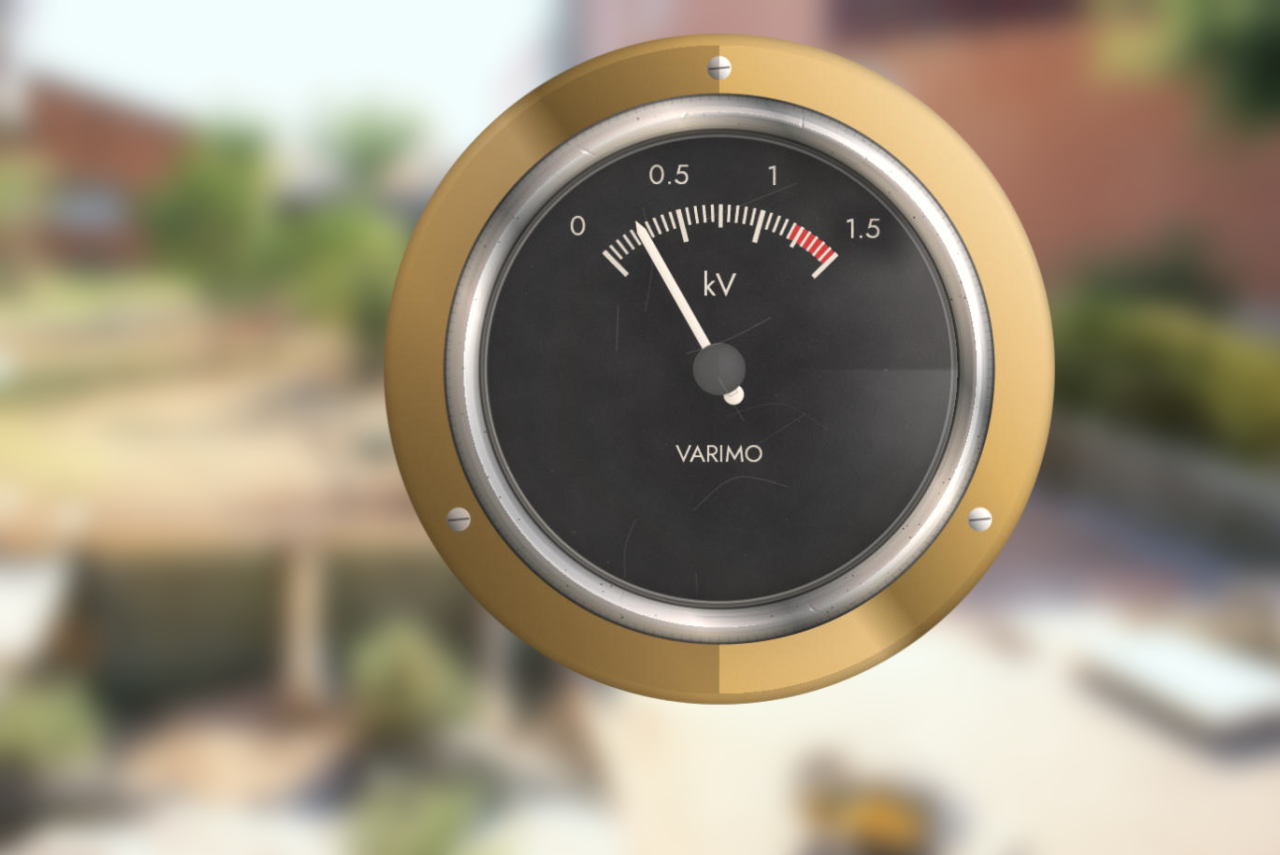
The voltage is 0.25 kV
